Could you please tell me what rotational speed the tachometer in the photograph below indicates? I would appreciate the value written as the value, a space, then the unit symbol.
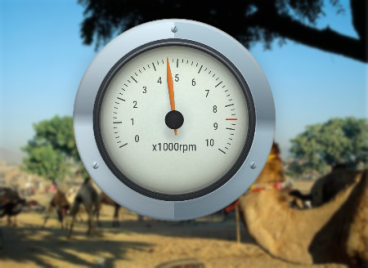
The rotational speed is 4600 rpm
